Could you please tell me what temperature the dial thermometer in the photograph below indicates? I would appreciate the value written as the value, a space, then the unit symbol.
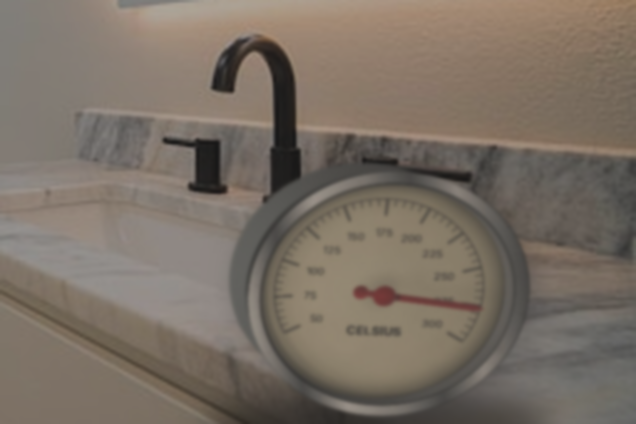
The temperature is 275 °C
